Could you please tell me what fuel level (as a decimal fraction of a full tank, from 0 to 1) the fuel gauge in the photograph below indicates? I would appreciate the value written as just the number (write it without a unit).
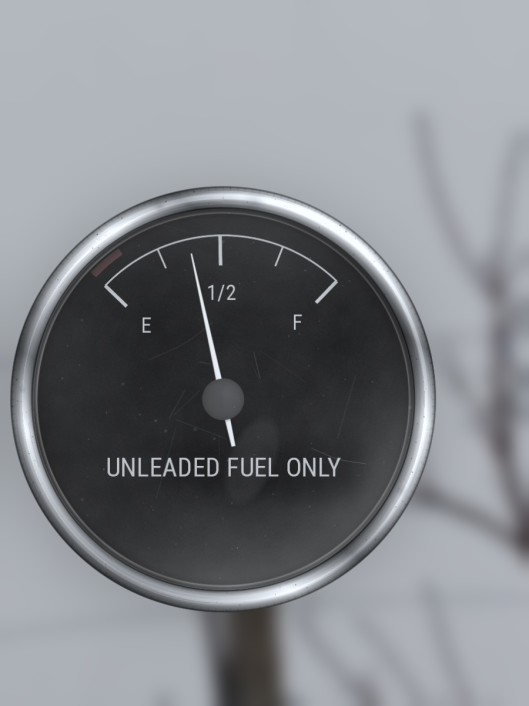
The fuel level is 0.375
